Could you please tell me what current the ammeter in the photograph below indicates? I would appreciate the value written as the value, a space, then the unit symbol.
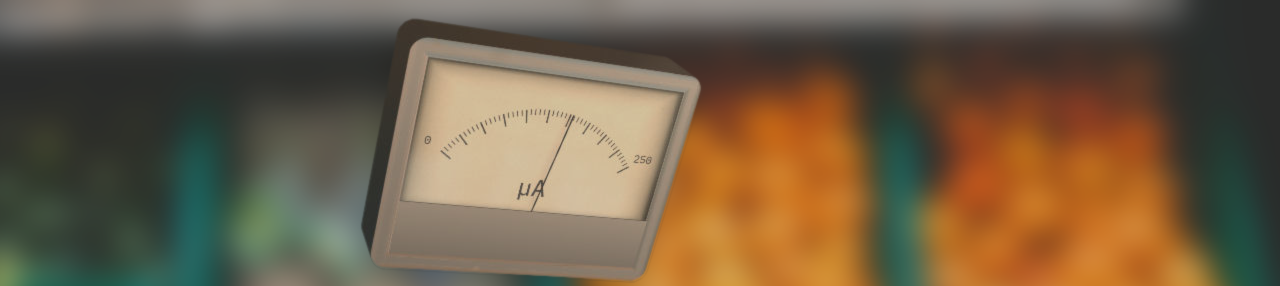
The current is 150 µA
